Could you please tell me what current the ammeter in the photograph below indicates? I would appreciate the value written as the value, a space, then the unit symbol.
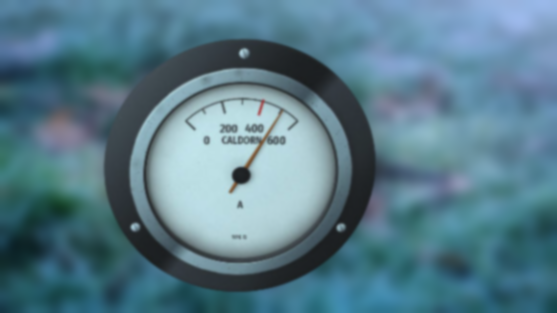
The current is 500 A
